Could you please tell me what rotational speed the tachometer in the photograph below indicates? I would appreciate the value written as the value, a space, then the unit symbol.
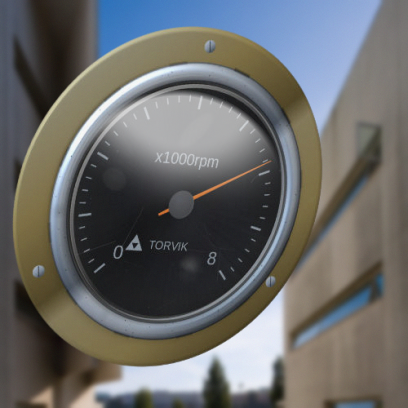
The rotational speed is 5800 rpm
